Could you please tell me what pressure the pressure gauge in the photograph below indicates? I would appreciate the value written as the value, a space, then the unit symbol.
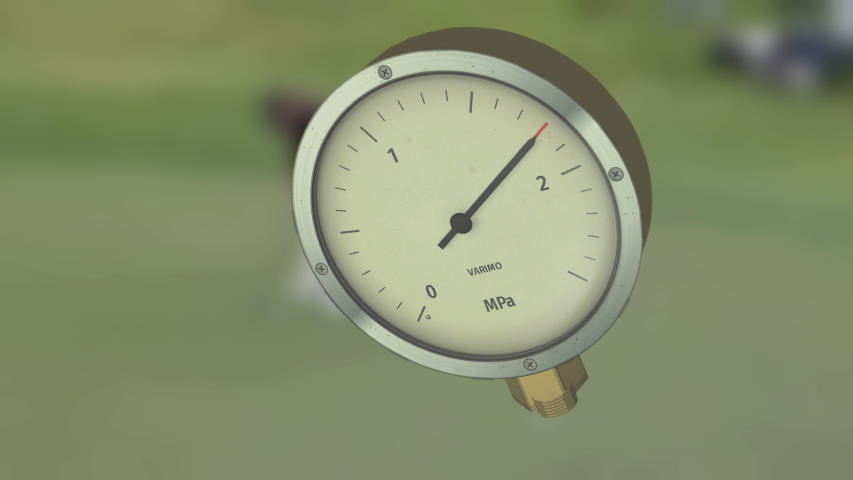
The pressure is 1.8 MPa
